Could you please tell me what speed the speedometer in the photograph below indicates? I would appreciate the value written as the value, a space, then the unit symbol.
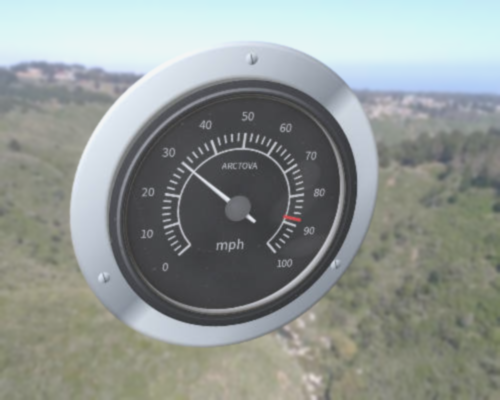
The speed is 30 mph
